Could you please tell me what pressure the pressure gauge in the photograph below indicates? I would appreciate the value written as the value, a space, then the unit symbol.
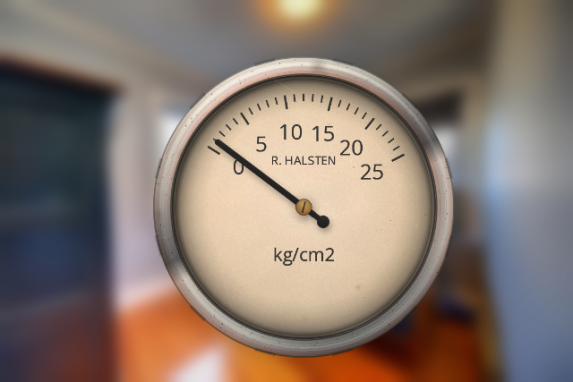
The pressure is 1 kg/cm²
